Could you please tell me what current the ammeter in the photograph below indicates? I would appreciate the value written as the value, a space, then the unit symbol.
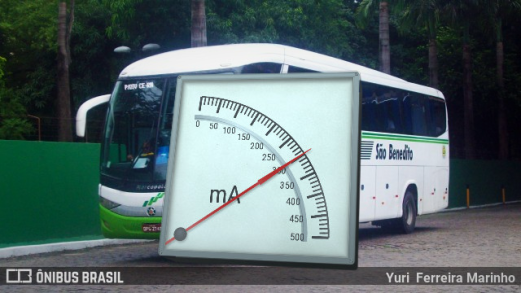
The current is 300 mA
